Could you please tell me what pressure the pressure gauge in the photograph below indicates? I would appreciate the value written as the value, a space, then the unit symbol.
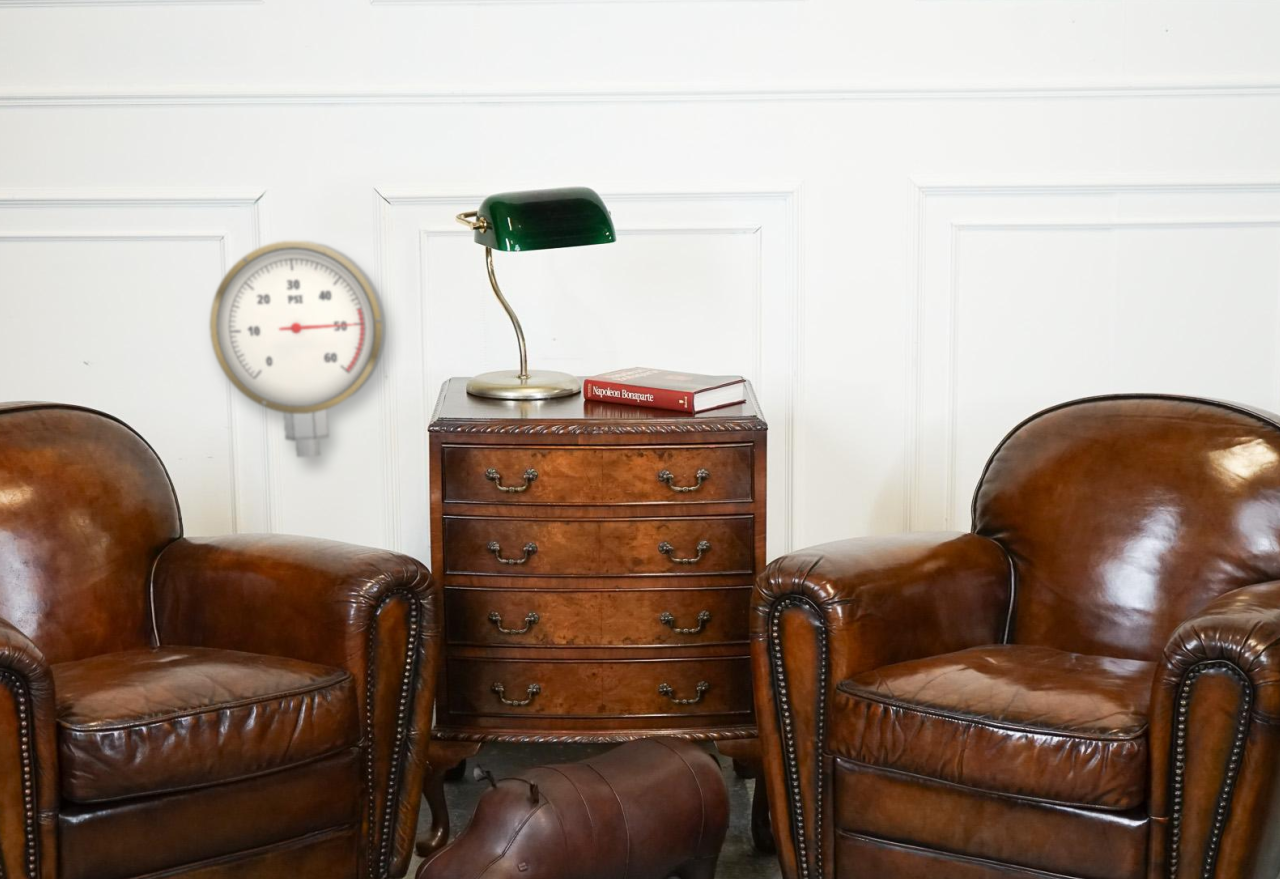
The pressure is 50 psi
